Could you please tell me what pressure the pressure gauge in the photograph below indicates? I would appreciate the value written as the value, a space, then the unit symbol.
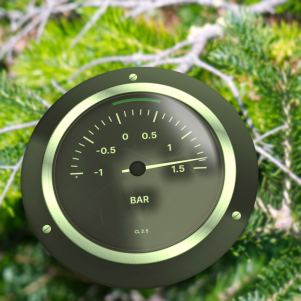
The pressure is 1.4 bar
